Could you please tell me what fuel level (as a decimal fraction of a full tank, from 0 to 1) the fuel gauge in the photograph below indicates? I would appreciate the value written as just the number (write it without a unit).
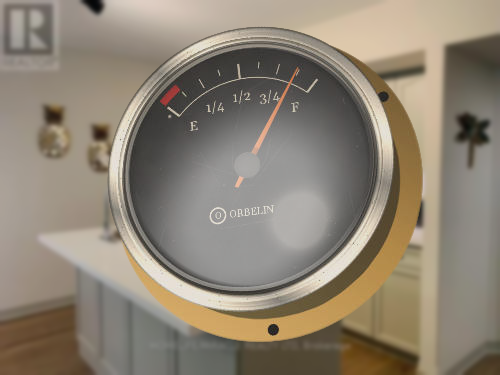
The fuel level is 0.875
